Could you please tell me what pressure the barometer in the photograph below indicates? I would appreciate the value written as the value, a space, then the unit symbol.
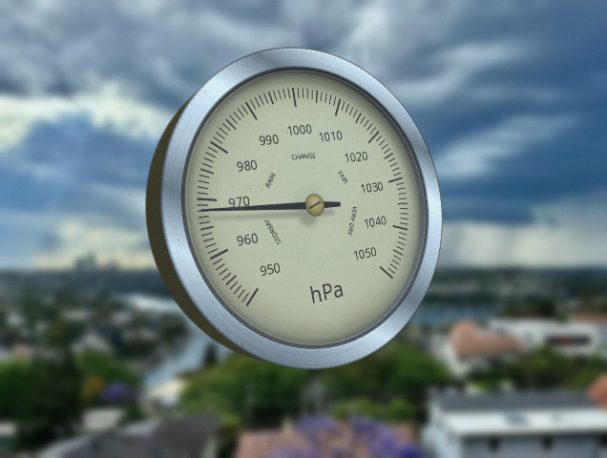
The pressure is 968 hPa
